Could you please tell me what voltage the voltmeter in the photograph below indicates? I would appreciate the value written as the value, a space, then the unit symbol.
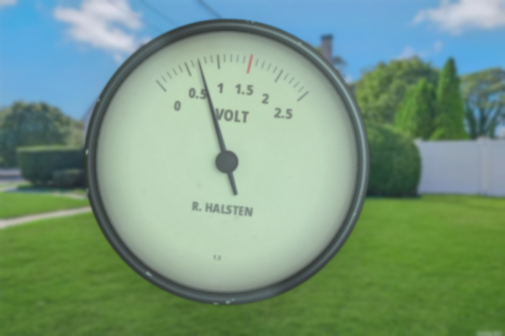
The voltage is 0.7 V
